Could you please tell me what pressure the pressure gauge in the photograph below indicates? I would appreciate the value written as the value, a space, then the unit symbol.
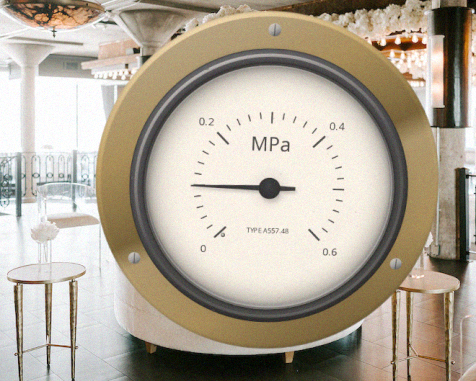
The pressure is 0.1 MPa
